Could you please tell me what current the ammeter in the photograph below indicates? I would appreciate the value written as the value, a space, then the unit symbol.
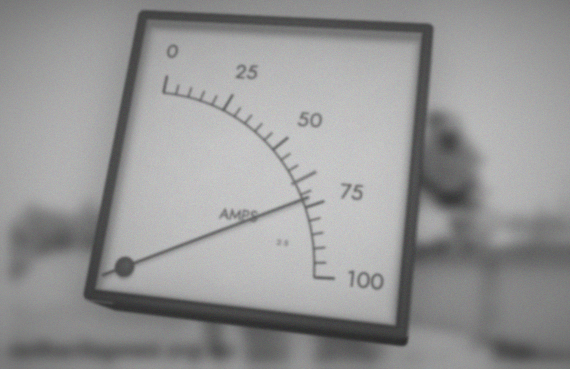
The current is 72.5 A
